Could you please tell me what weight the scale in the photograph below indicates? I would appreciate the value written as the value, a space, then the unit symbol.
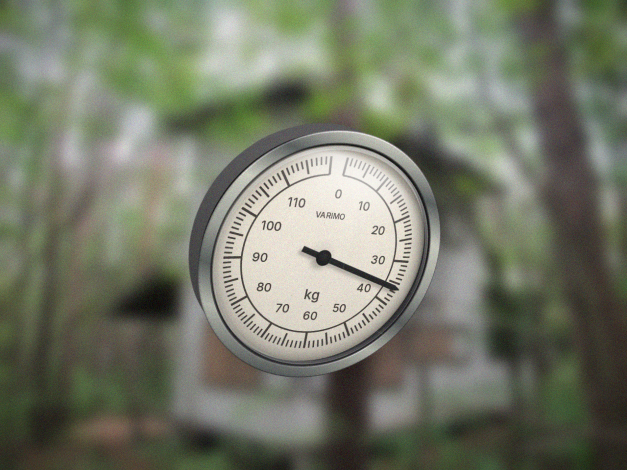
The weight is 36 kg
